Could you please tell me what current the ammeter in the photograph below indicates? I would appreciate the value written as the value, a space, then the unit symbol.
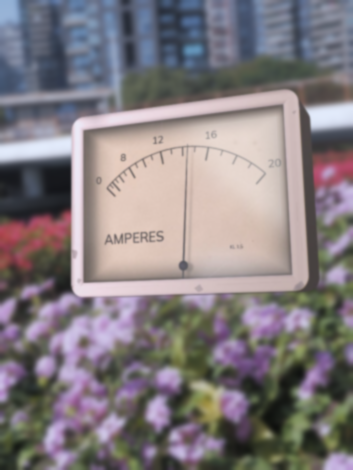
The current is 14.5 A
